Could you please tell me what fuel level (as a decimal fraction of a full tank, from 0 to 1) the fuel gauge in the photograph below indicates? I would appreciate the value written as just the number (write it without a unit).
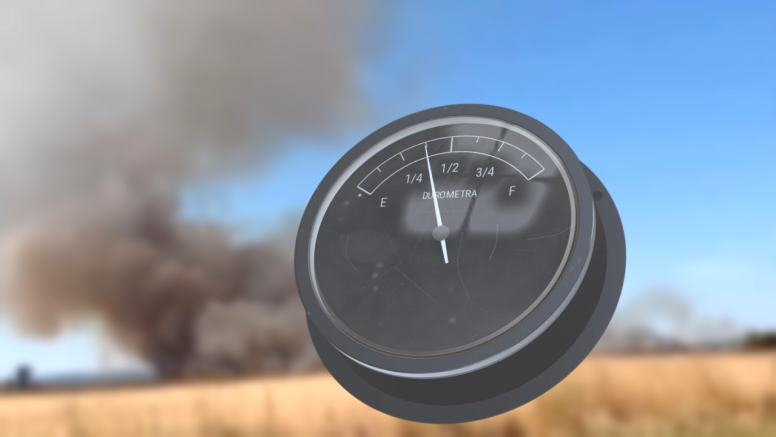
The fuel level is 0.375
